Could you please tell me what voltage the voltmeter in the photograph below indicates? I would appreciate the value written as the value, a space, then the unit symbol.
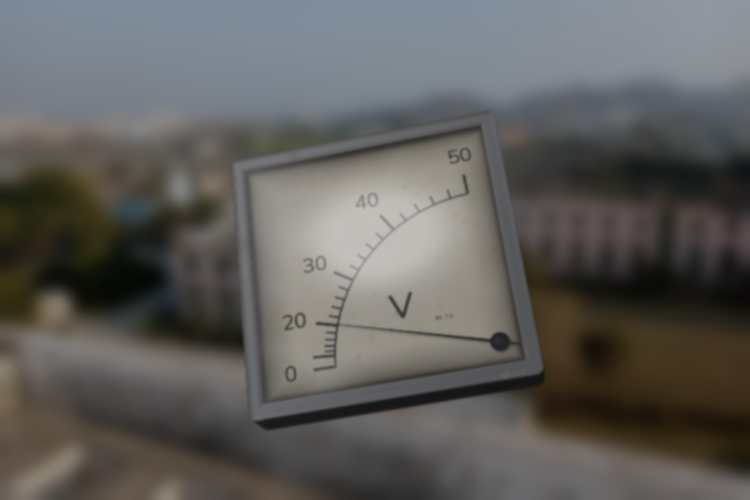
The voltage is 20 V
